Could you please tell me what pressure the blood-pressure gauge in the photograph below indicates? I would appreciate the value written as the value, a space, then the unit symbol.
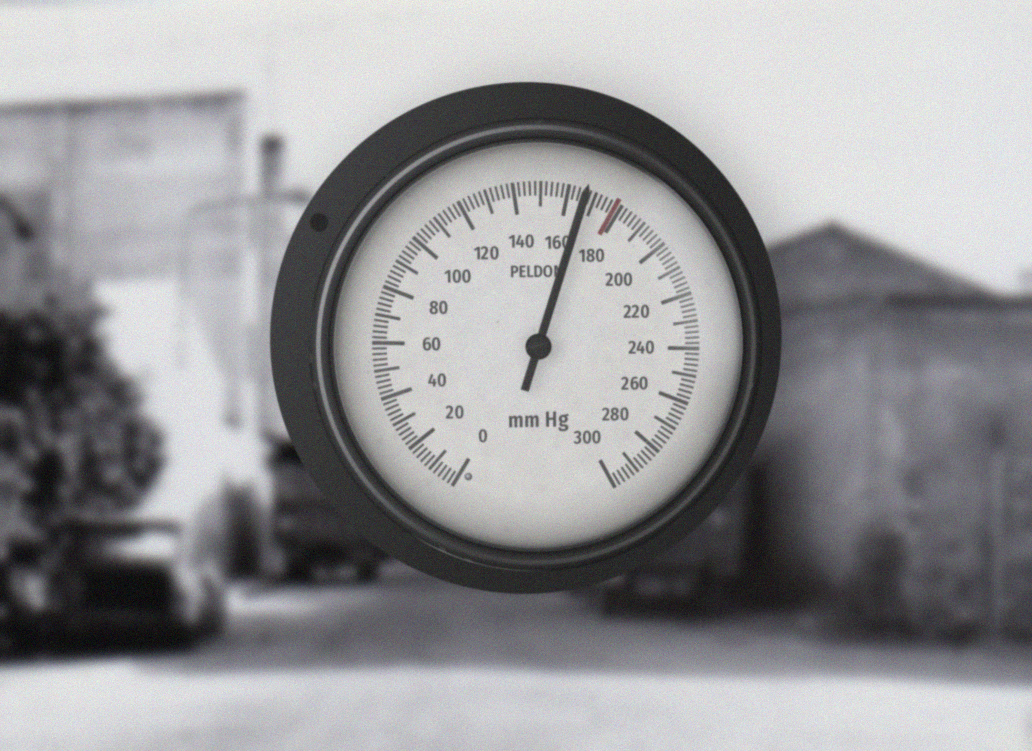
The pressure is 166 mmHg
